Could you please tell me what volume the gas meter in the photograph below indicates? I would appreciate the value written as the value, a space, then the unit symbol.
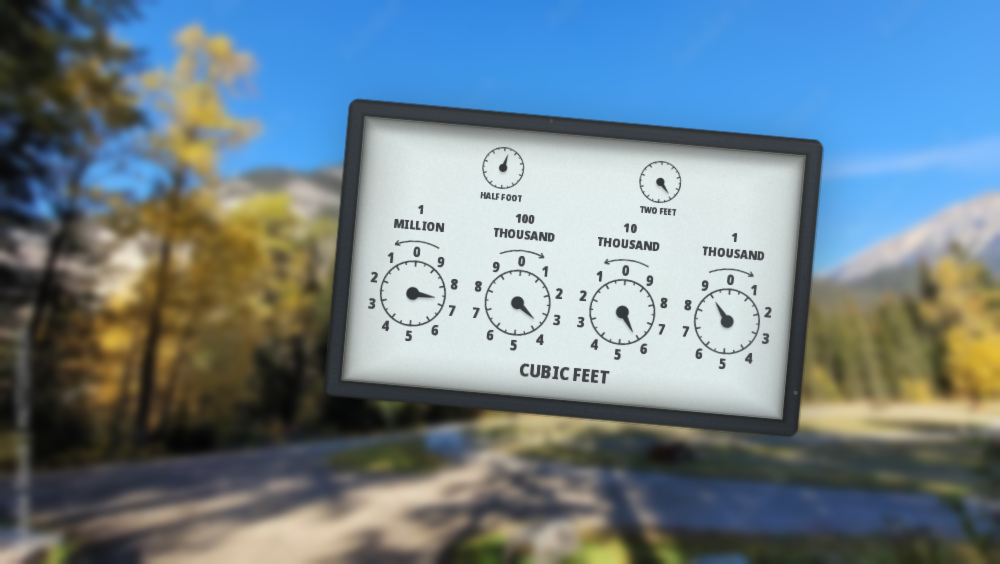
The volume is 735900 ft³
